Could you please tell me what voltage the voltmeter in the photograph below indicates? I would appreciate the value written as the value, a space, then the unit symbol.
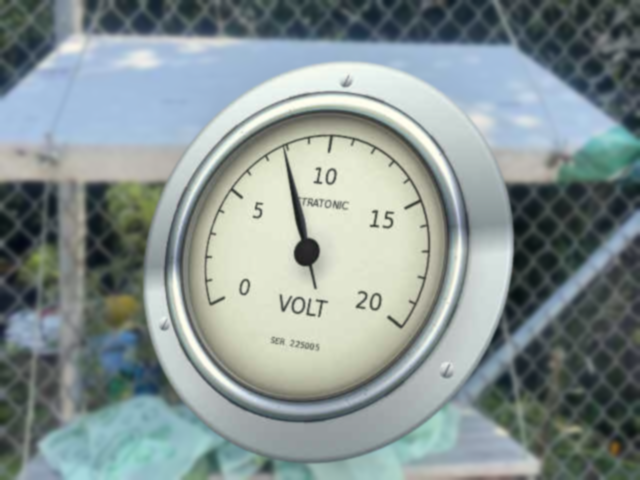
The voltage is 8 V
